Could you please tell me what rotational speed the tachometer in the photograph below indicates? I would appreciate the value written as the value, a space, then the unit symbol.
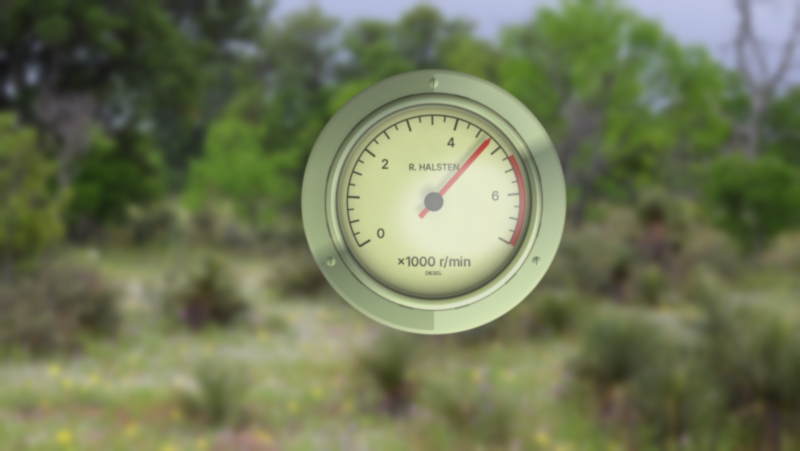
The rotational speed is 4750 rpm
